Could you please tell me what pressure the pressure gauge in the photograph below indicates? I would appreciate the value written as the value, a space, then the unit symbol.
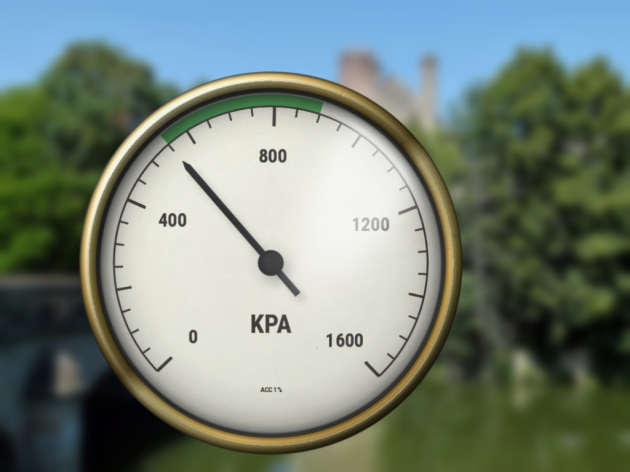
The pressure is 550 kPa
